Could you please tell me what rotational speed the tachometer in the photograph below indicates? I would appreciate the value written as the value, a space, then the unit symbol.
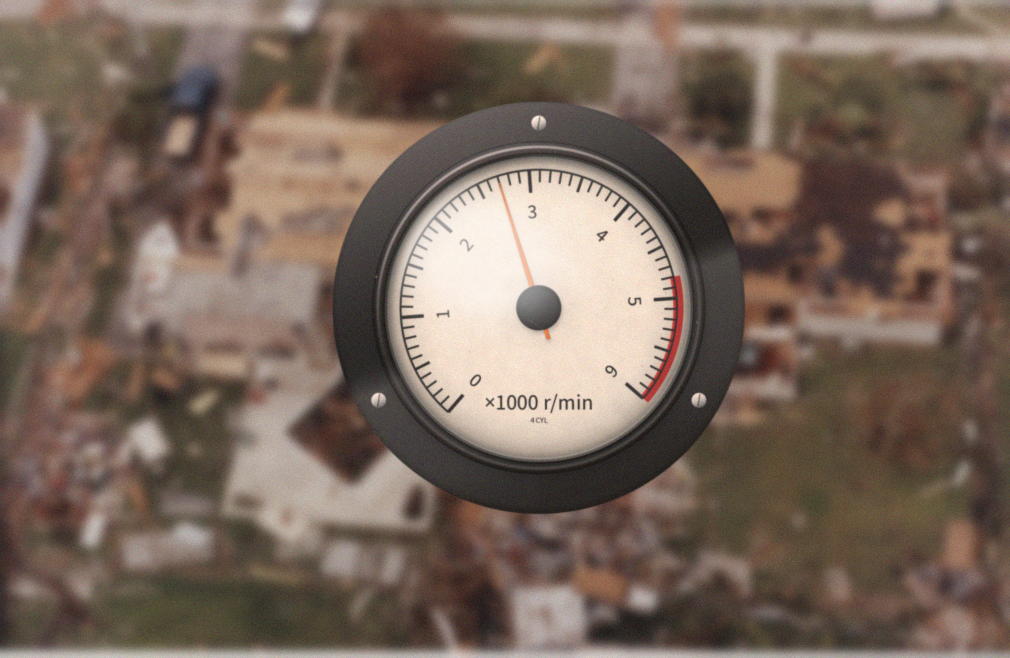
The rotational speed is 2700 rpm
